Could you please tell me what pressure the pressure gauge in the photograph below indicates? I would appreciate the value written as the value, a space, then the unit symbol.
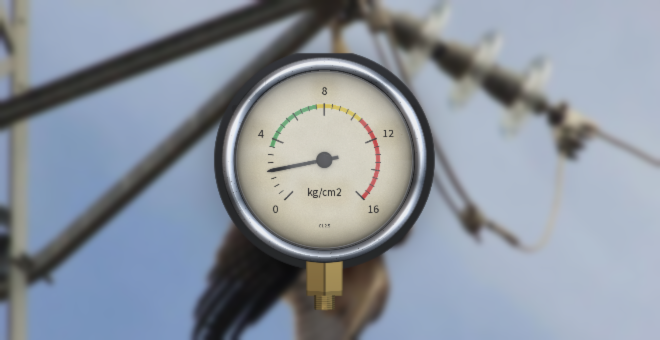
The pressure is 2 kg/cm²
